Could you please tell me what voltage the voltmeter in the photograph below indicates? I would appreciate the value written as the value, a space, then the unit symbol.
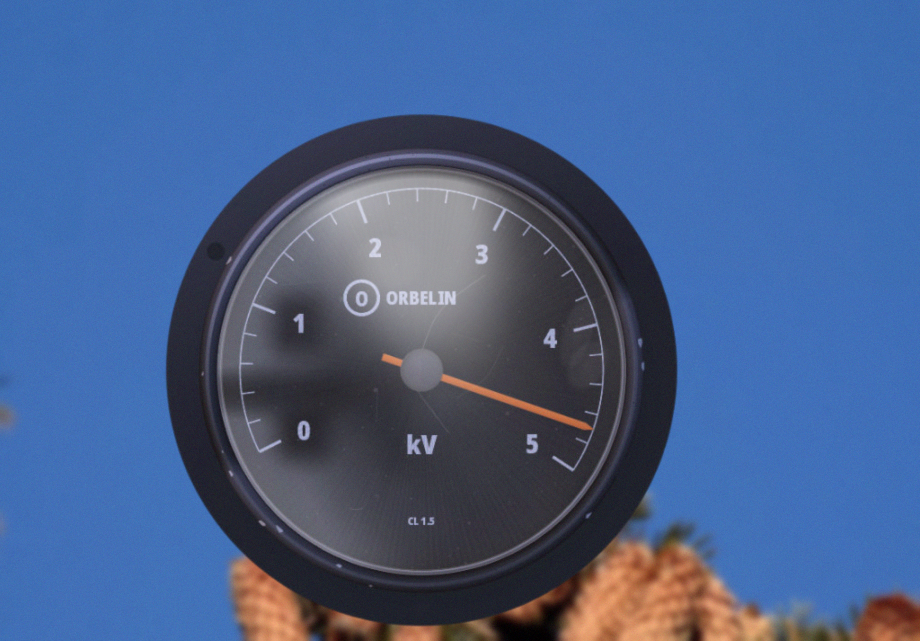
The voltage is 4.7 kV
